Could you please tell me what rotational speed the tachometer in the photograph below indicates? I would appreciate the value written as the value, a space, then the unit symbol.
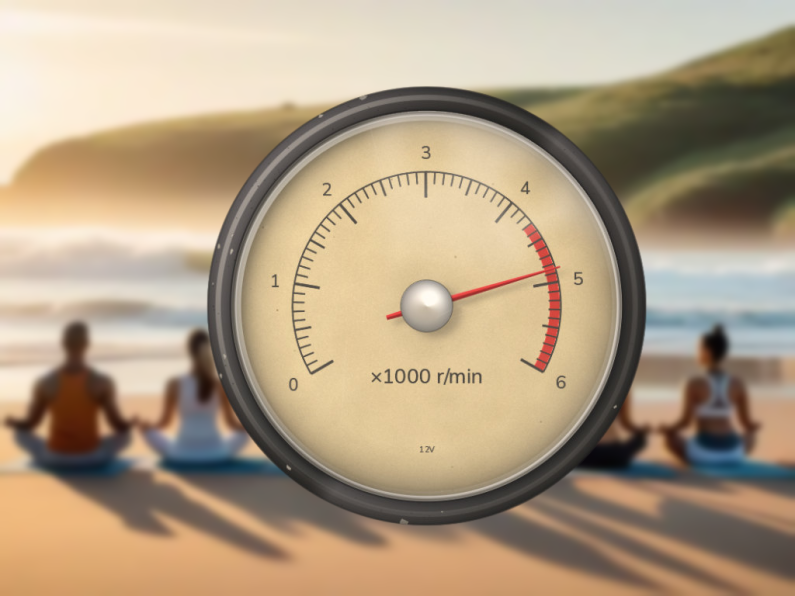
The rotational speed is 4850 rpm
